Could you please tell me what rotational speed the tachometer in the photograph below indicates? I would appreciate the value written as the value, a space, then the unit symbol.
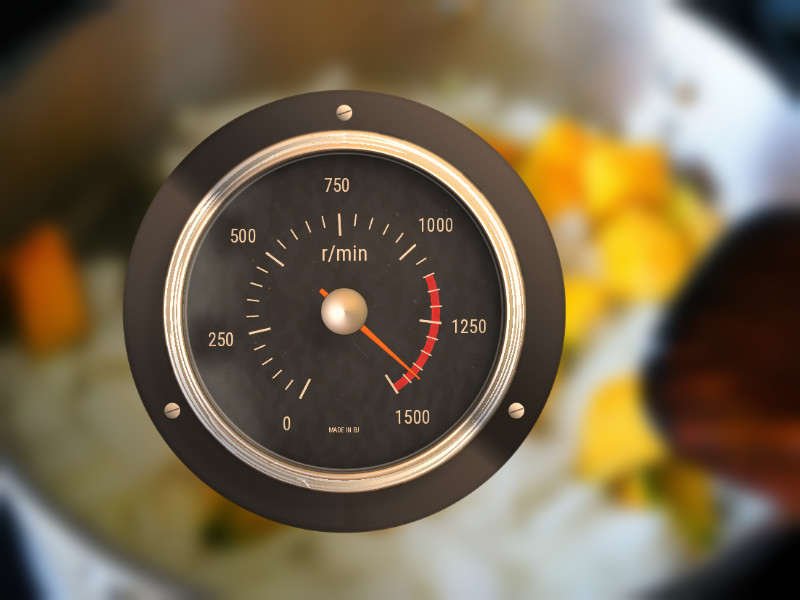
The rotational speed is 1425 rpm
